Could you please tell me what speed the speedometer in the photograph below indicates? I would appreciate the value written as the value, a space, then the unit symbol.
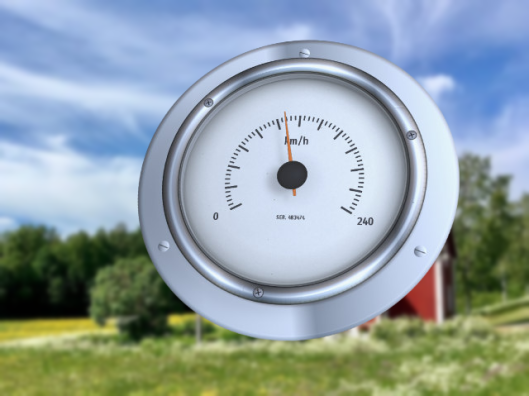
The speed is 108 km/h
